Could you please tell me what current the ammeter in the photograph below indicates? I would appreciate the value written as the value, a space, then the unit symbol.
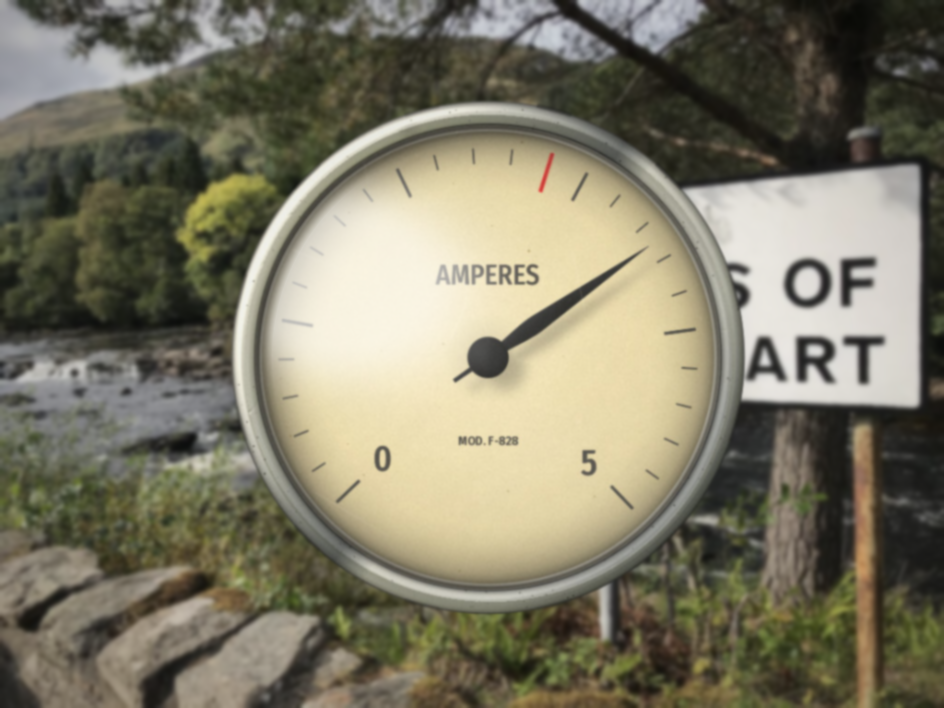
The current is 3.5 A
